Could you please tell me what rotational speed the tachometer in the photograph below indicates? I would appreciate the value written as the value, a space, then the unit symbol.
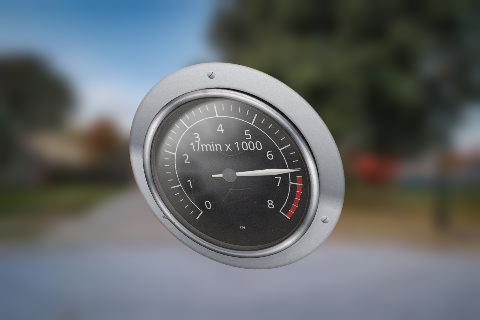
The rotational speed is 6600 rpm
